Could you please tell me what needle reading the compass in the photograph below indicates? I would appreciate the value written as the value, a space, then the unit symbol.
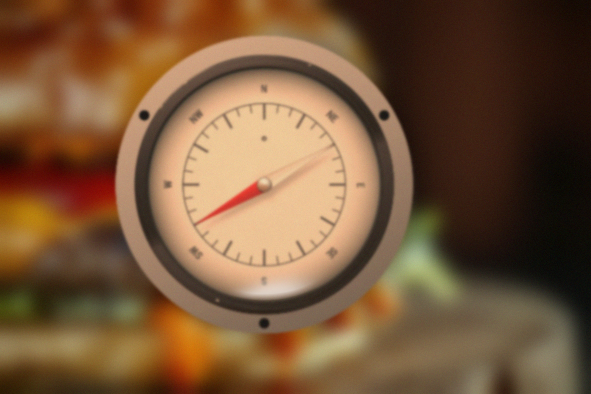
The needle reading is 240 °
